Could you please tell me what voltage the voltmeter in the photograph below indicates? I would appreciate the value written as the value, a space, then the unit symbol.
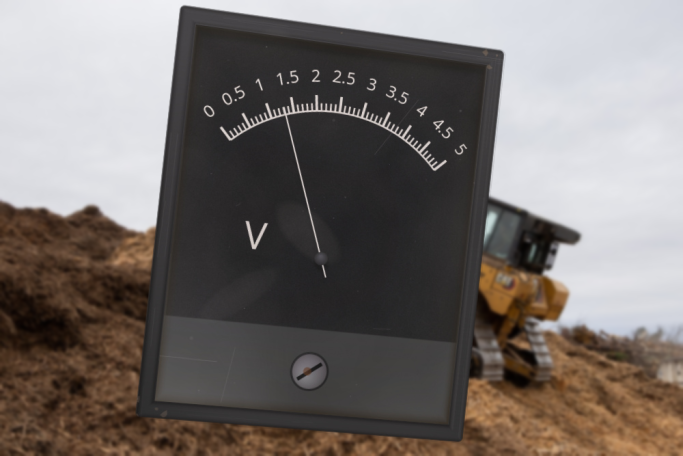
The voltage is 1.3 V
